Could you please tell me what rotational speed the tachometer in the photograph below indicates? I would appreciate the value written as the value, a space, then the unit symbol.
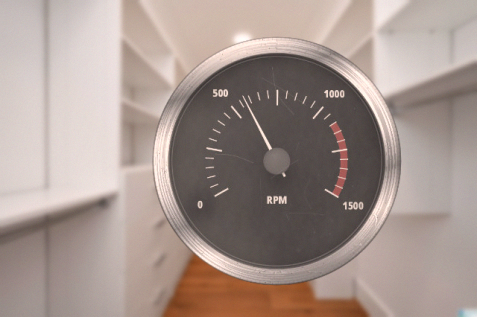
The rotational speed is 575 rpm
